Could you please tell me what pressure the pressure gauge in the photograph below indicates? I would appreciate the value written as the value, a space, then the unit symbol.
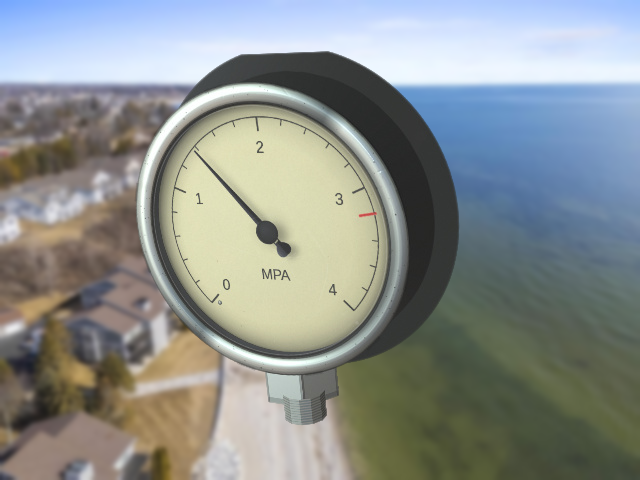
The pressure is 1.4 MPa
